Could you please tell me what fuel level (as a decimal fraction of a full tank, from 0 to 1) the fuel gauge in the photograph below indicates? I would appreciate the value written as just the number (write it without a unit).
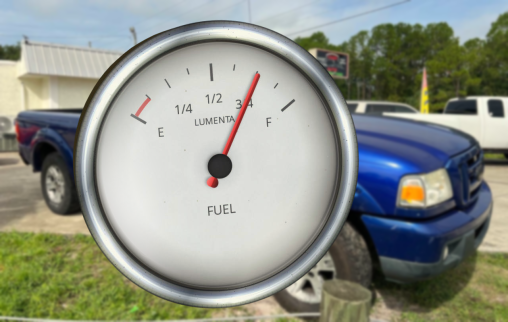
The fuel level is 0.75
